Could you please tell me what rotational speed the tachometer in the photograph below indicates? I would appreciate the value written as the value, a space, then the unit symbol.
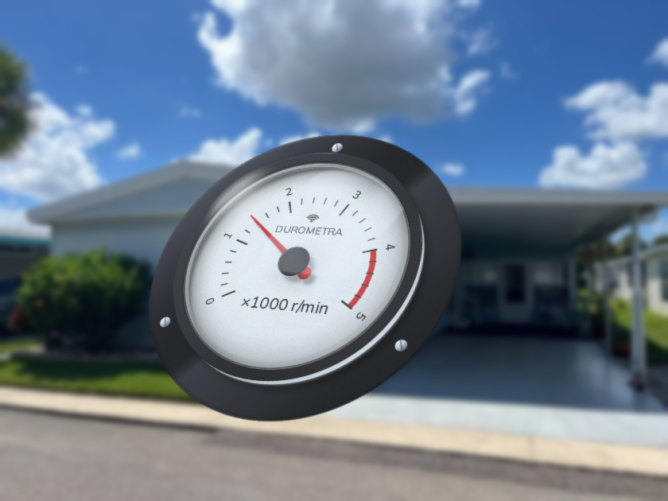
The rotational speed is 1400 rpm
